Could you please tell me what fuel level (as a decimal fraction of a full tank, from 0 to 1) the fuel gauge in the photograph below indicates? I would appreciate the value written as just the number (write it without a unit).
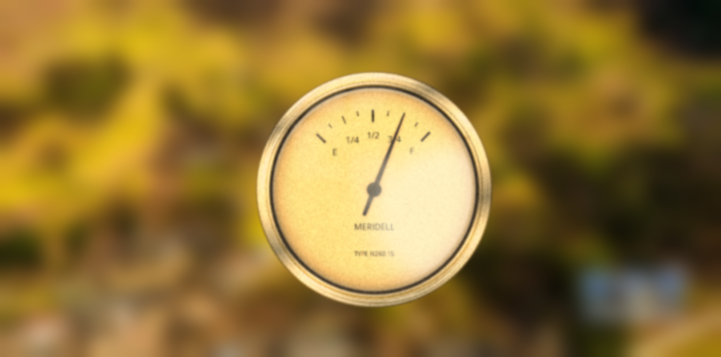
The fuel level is 0.75
